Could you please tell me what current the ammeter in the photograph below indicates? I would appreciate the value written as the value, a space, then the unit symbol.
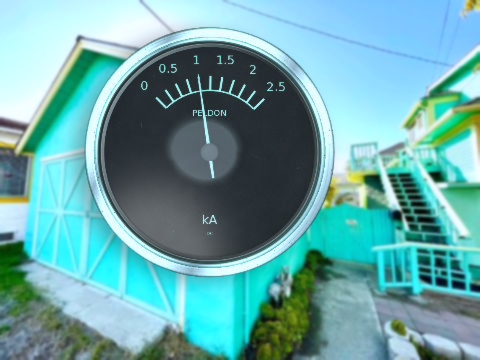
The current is 1 kA
